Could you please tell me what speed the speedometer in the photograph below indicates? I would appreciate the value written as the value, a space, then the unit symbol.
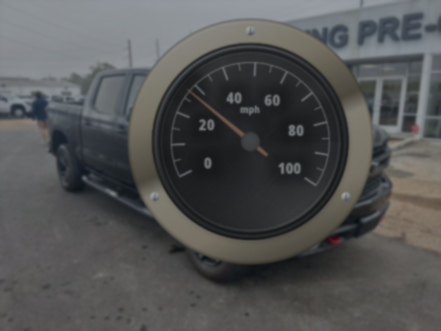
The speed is 27.5 mph
